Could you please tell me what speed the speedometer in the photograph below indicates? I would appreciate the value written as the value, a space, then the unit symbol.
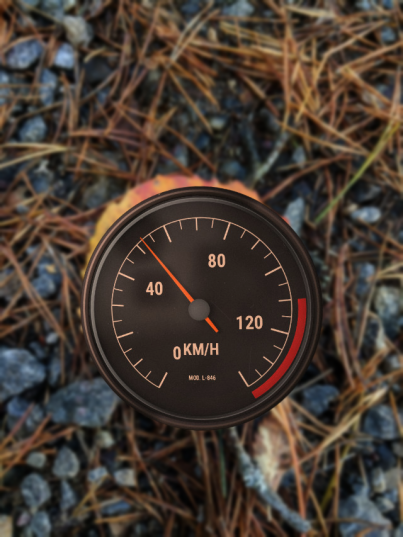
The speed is 52.5 km/h
